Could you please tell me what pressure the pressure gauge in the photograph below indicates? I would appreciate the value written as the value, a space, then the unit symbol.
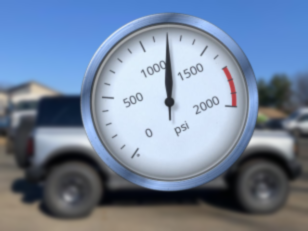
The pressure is 1200 psi
